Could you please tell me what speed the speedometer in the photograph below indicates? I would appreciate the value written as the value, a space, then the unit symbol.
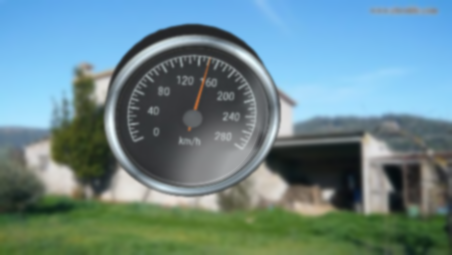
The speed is 150 km/h
